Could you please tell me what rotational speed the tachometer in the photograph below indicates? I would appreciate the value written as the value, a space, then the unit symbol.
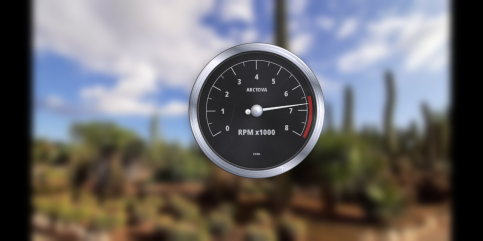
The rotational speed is 6750 rpm
